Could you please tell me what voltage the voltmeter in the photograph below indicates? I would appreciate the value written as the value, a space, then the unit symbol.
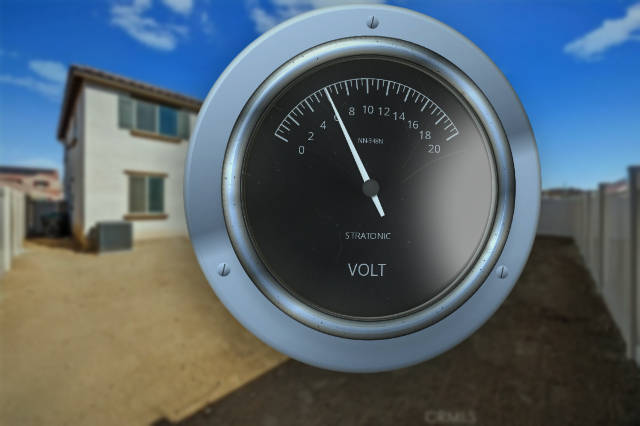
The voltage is 6 V
